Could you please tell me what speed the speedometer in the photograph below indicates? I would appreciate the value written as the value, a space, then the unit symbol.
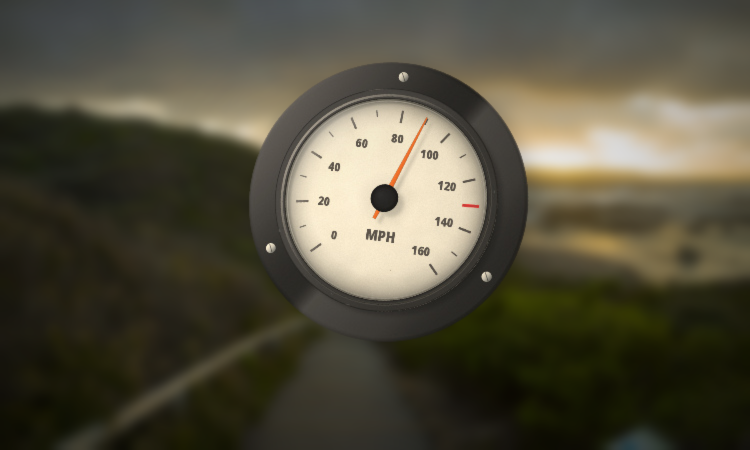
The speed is 90 mph
